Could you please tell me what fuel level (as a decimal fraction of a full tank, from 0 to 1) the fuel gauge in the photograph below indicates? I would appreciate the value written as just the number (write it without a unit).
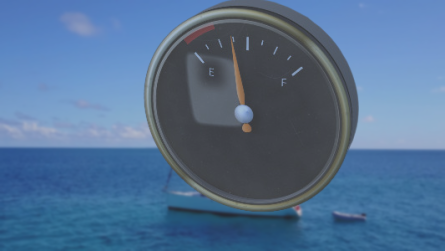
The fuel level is 0.375
